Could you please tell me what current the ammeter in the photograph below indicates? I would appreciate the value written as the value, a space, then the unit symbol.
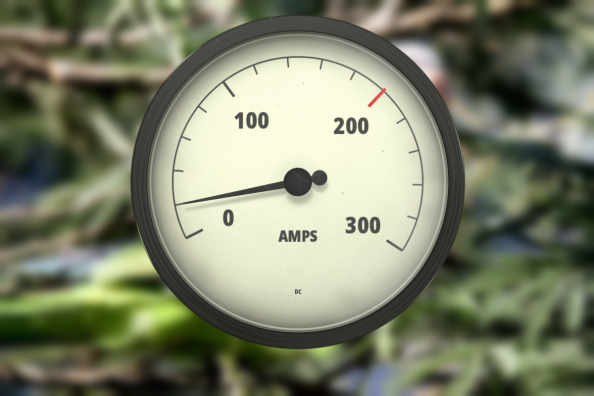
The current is 20 A
